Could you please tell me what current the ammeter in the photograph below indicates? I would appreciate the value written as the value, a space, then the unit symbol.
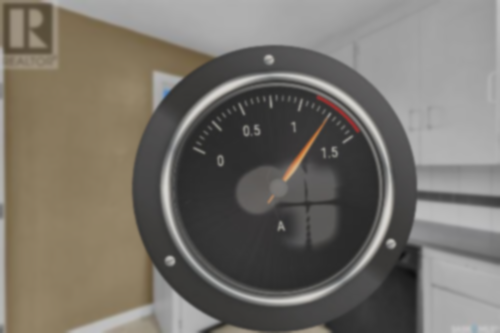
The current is 1.25 A
